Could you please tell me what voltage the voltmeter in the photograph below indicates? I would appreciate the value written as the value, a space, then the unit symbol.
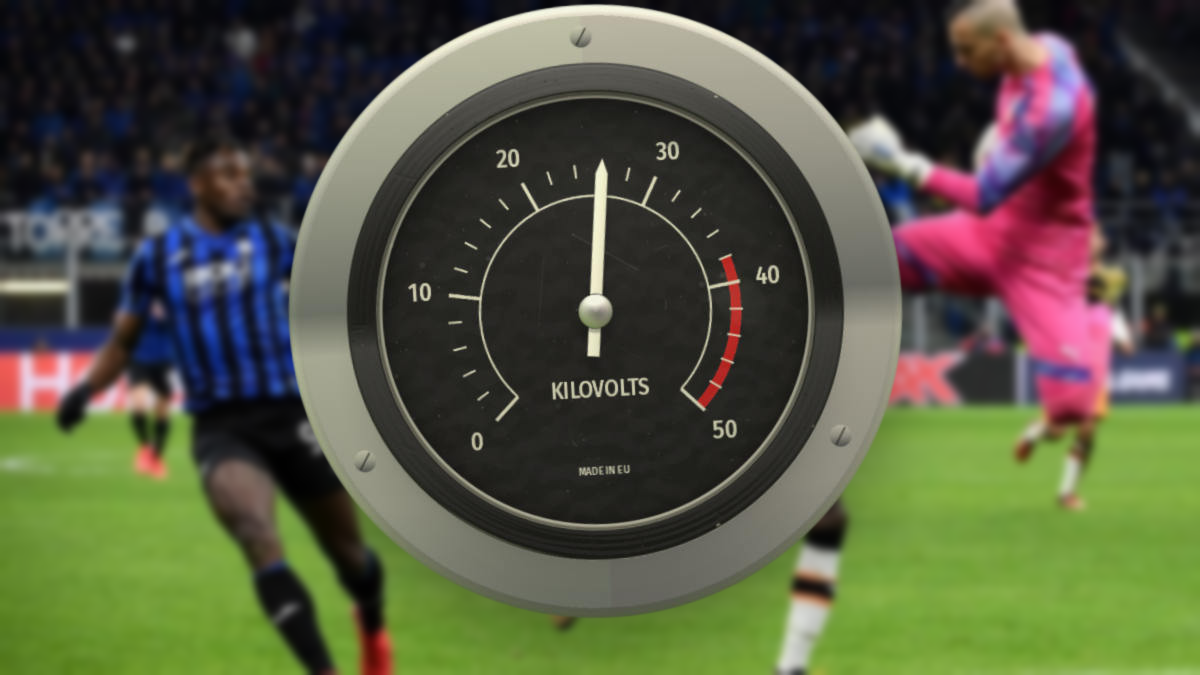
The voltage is 26 kV
